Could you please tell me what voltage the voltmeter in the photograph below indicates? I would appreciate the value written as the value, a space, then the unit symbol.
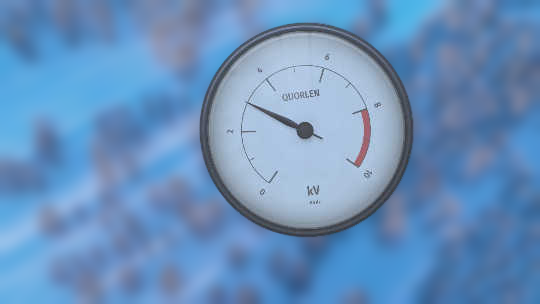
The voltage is 3 kV
